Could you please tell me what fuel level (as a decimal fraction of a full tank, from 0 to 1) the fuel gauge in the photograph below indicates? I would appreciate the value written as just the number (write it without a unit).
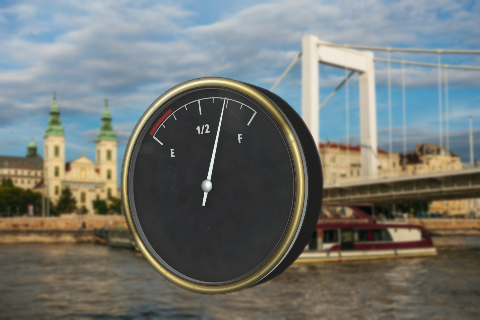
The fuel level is 0.75
